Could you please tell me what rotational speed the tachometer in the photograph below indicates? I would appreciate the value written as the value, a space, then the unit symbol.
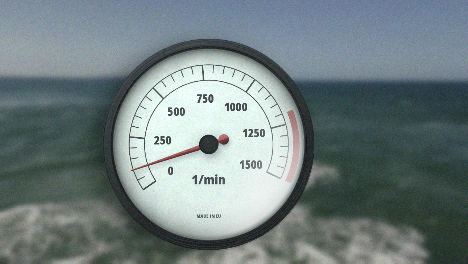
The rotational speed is 100 rpm
